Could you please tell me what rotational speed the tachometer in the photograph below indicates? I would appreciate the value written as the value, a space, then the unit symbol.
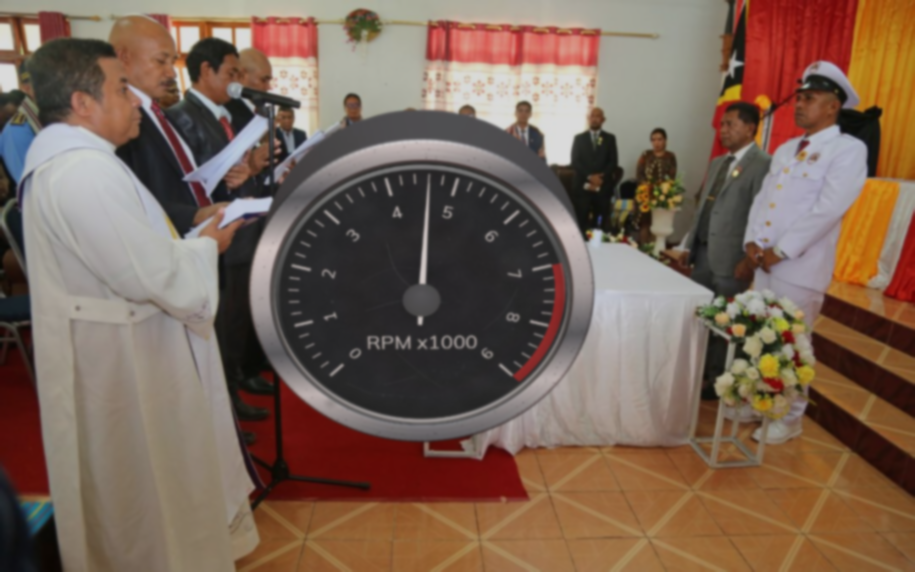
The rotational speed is 4600 rpm
